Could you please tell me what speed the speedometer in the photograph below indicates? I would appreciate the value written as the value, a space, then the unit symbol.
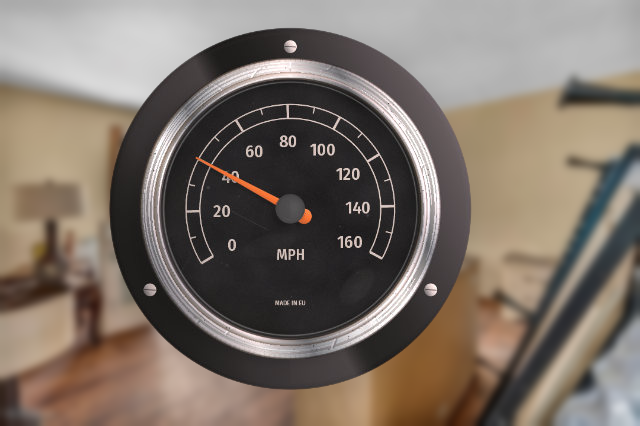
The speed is 40 mph
